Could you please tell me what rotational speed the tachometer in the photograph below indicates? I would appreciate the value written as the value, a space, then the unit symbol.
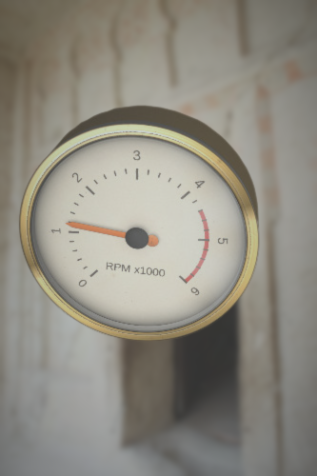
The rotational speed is 1200 rpm
